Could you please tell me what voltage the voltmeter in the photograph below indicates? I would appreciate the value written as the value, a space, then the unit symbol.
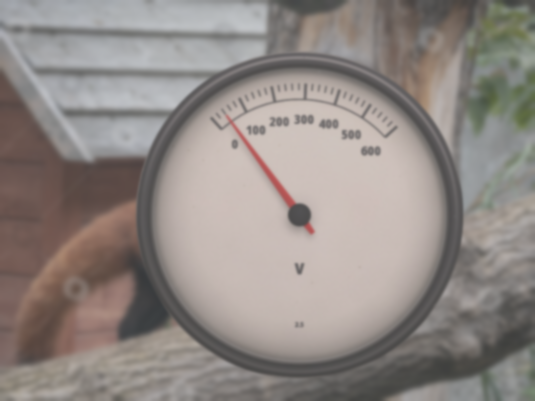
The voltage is 40 V
